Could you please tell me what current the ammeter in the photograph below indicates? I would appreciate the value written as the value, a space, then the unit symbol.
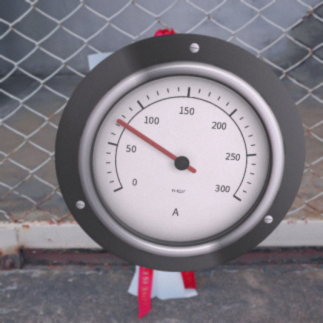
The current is 75 A
